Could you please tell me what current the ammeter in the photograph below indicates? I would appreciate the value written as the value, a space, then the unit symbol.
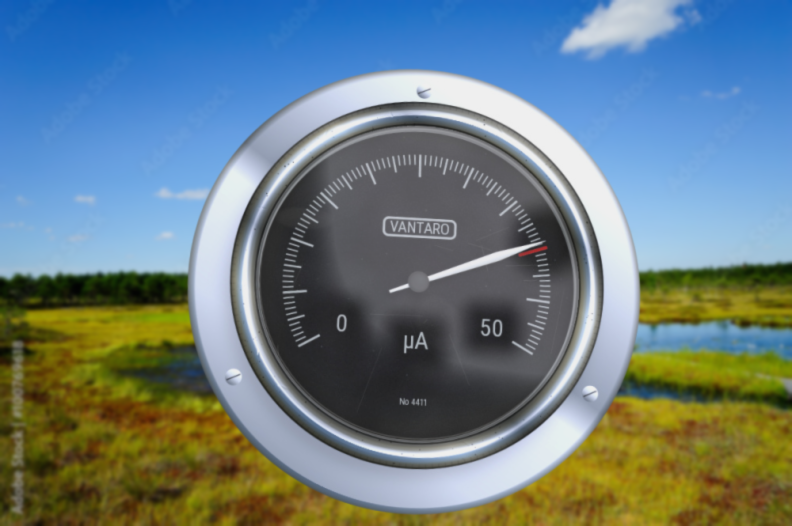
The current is 39.5 µA
